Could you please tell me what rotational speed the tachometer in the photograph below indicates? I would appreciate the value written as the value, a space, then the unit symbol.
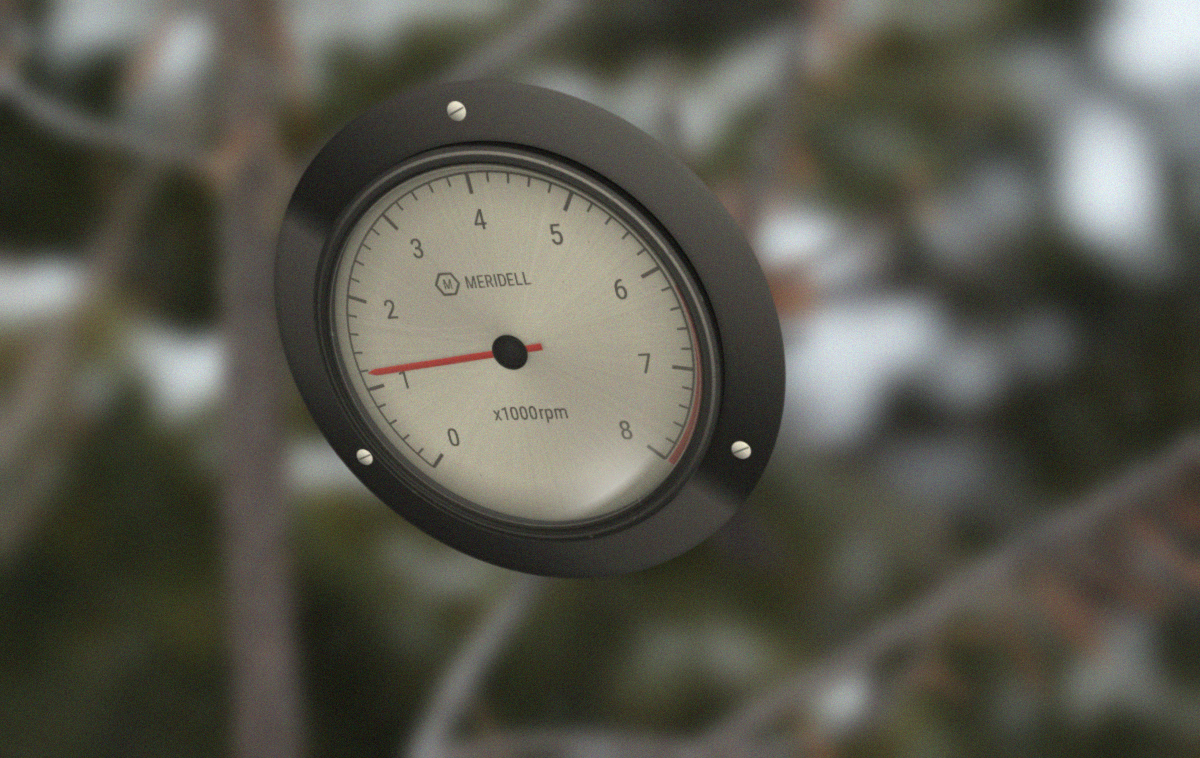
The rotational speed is 1200 rpm
